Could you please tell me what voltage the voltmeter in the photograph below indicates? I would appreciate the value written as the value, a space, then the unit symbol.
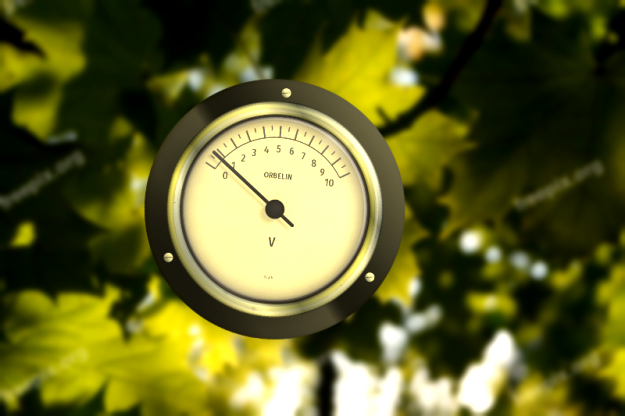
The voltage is 0.75 V
